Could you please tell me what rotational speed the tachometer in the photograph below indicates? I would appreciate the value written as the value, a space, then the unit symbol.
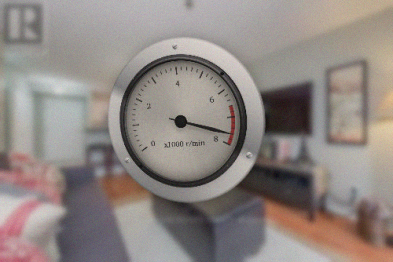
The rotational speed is 7600 rpm
